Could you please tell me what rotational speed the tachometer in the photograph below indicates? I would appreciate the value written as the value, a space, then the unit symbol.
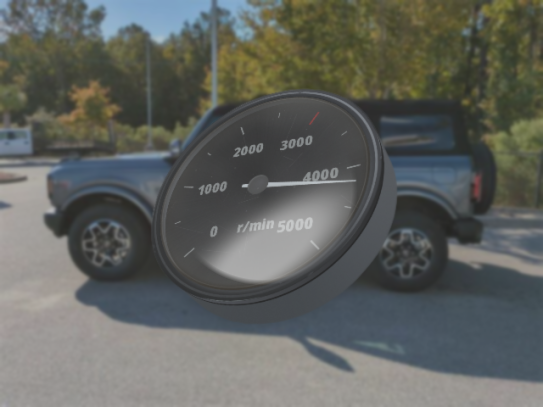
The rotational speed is 4250 rpm
